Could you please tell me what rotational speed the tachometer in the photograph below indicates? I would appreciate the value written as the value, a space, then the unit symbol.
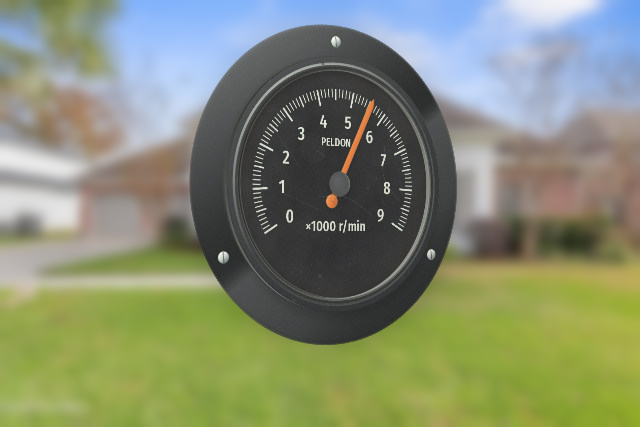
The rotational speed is 5500 rpm
